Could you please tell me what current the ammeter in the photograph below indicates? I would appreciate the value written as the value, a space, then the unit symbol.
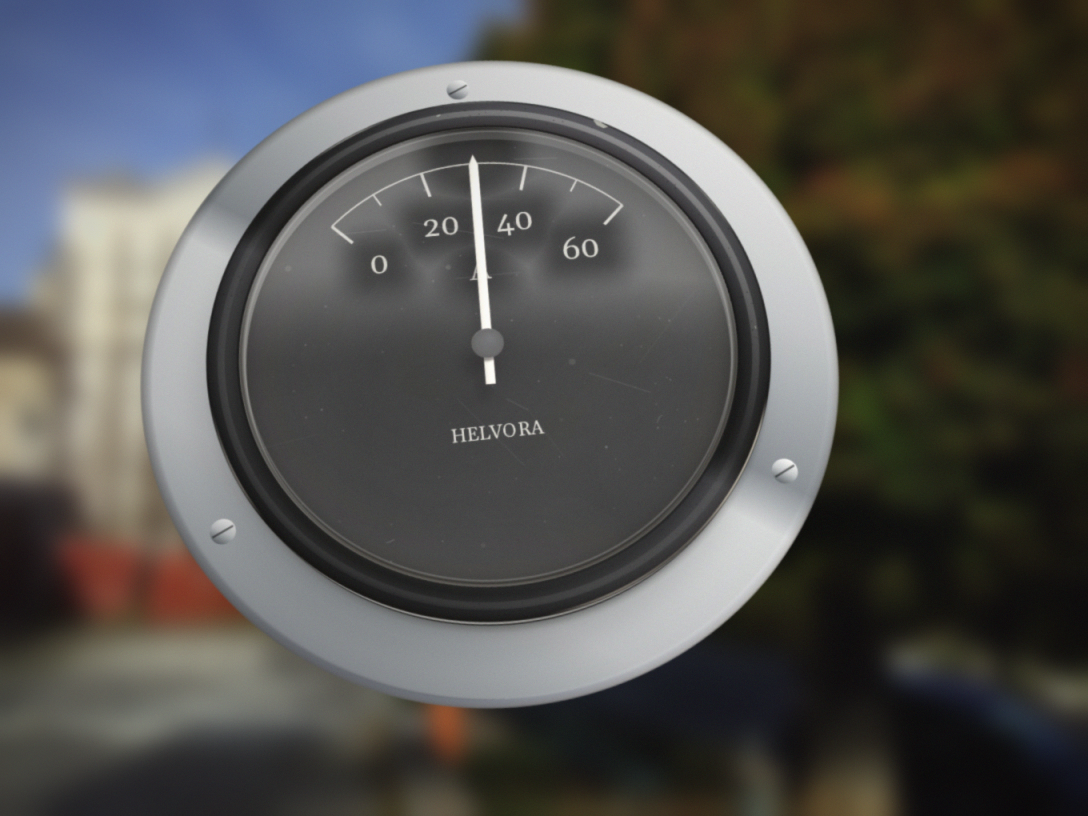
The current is 30 A
